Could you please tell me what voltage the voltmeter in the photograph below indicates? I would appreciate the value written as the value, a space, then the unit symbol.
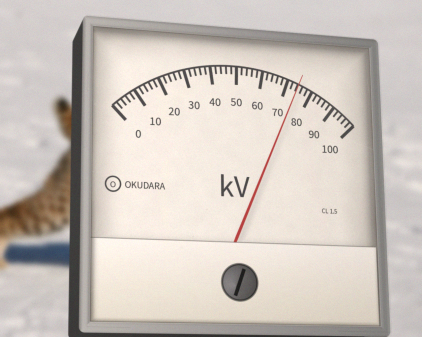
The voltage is 74 kV
